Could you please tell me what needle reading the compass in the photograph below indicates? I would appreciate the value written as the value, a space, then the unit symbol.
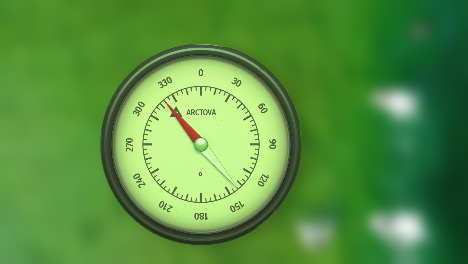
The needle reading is 320 °
